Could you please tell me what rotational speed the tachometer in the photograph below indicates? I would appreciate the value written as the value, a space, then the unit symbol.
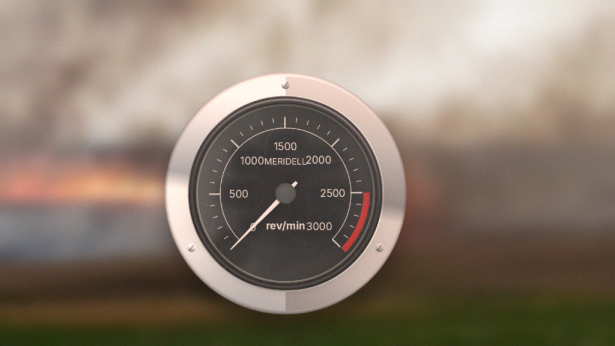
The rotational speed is 0 rpm
